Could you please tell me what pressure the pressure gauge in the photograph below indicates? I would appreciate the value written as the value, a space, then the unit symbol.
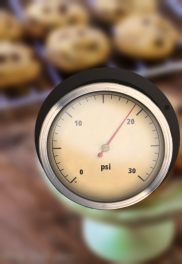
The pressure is 19 psi
